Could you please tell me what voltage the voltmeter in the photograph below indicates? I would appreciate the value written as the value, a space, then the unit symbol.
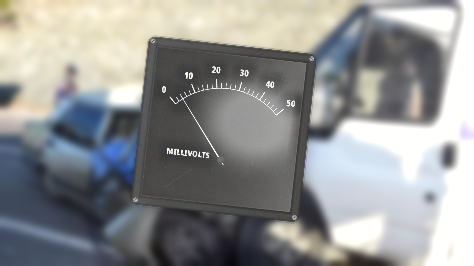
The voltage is 4 mV
